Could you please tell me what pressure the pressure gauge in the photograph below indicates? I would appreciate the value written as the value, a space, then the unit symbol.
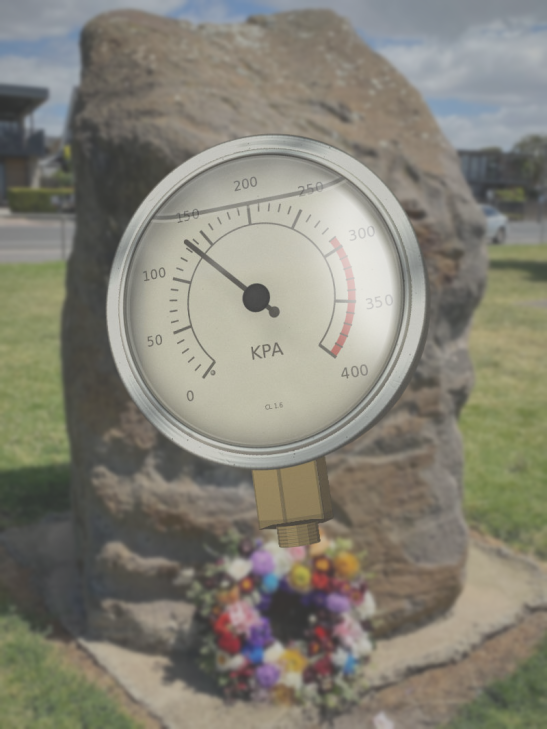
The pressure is 135 kPa
